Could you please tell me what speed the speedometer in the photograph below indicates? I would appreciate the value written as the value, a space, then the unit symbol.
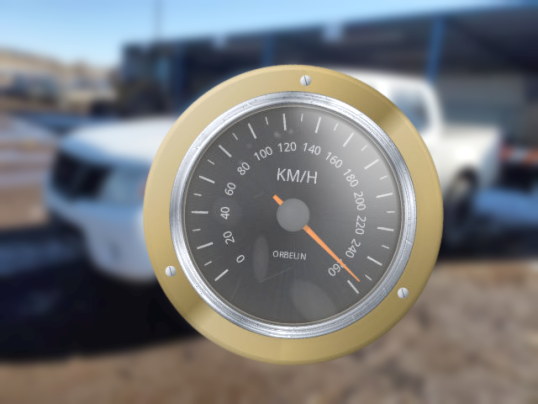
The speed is 255 km/h
